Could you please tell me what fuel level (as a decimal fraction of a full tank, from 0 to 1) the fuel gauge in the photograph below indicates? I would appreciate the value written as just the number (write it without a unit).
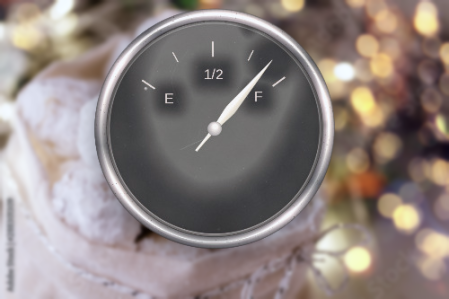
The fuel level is 0.875
